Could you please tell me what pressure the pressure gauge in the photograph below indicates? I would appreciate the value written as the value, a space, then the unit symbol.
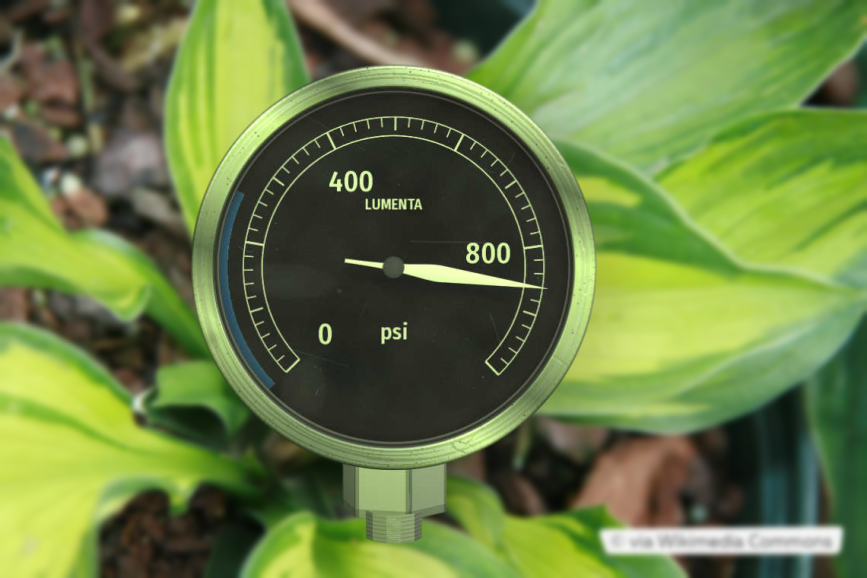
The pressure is 860 psi
